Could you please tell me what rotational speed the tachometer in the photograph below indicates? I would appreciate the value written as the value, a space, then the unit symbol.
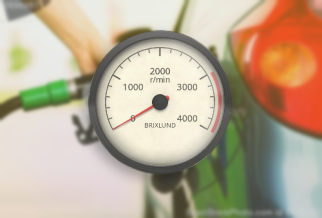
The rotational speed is 0 rpm
